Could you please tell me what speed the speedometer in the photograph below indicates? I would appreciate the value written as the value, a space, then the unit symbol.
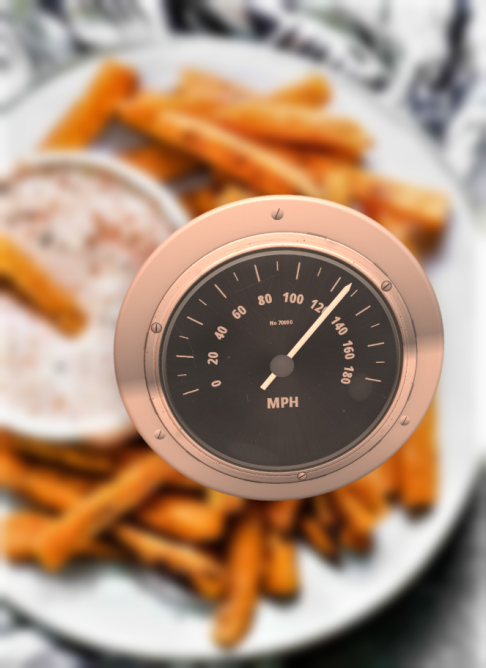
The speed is 125 mph
